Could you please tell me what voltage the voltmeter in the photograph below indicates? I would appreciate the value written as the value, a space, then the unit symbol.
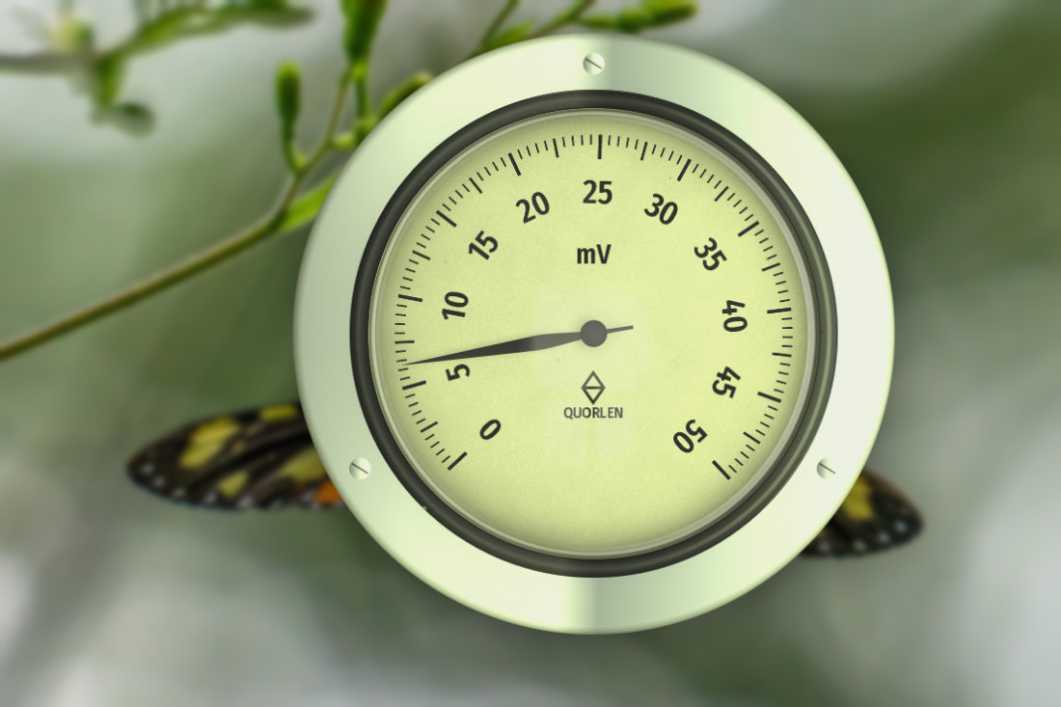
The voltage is 6.25 mV
